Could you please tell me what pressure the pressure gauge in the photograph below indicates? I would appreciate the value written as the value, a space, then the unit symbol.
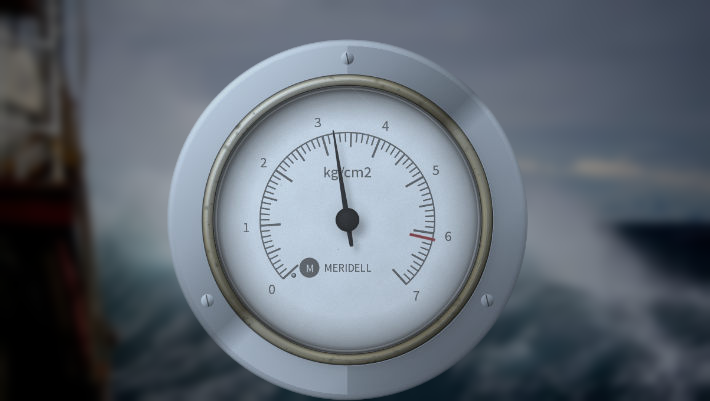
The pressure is 3.2 kg/cm²
